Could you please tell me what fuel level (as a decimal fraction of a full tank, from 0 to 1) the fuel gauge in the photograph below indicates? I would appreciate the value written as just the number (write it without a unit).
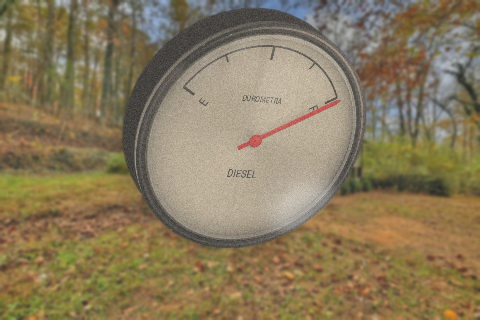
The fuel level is 1
